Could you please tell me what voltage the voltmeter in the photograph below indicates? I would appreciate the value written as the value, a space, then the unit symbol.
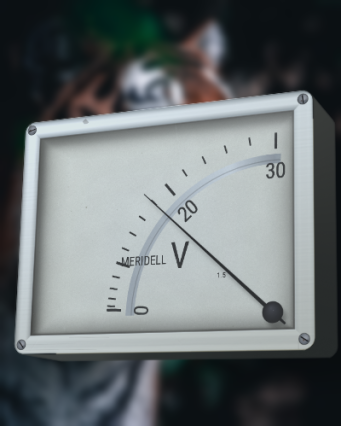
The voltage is 18 V
